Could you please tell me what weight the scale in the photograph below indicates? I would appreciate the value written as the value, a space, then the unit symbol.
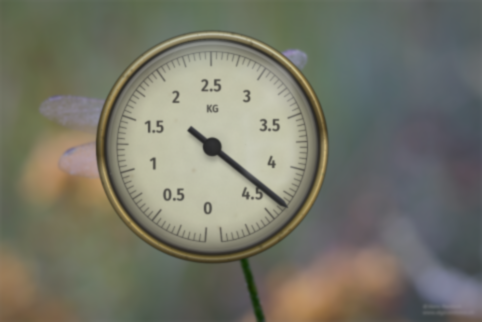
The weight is 4.35 kg
